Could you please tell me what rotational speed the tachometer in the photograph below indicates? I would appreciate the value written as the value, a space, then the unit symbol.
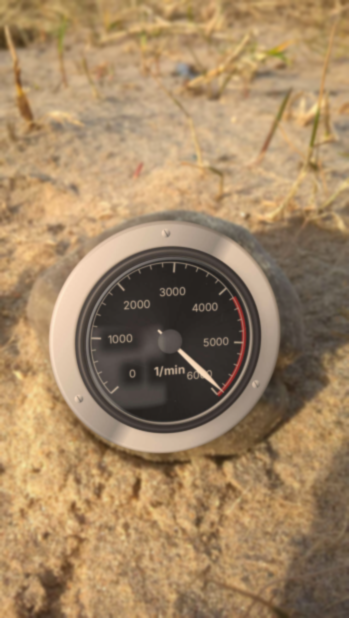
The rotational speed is 5900 rpm
